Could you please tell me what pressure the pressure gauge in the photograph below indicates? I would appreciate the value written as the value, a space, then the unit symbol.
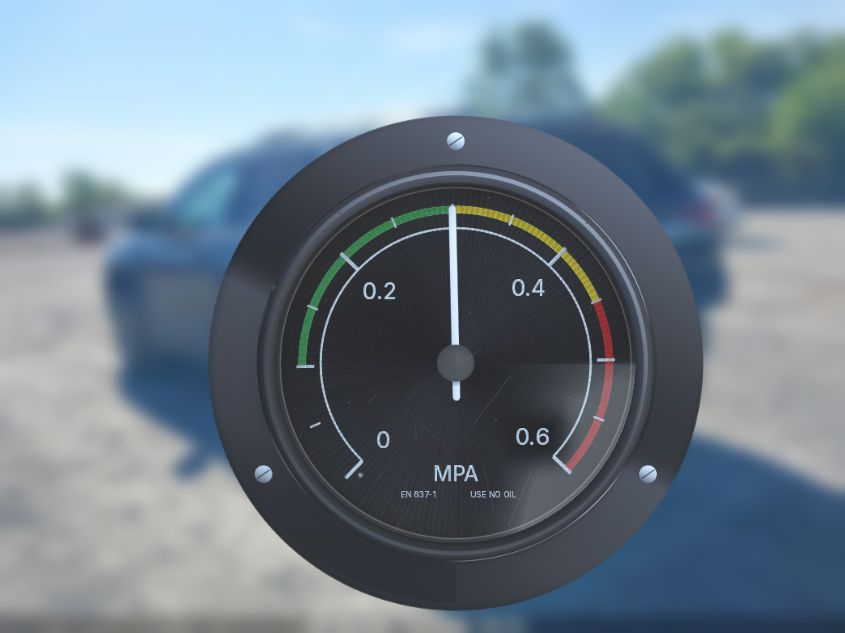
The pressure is 0.3 MPa
